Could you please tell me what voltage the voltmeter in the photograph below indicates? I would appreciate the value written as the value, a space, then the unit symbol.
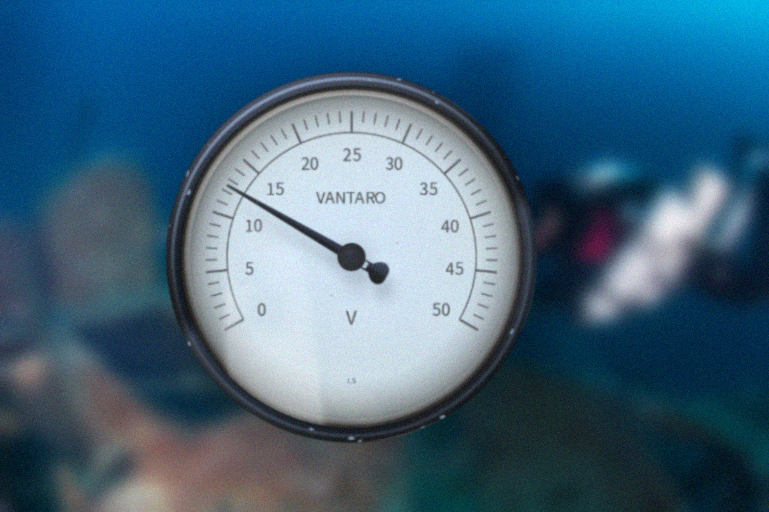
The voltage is 12.5 V
